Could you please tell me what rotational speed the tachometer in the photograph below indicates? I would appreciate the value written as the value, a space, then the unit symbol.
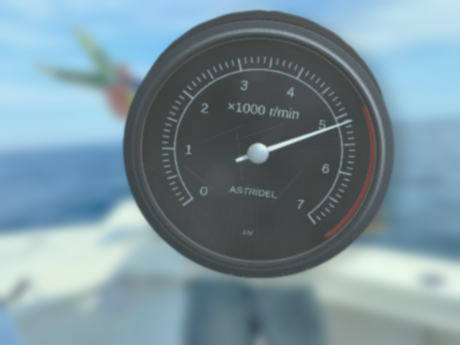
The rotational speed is 5100 rpm
